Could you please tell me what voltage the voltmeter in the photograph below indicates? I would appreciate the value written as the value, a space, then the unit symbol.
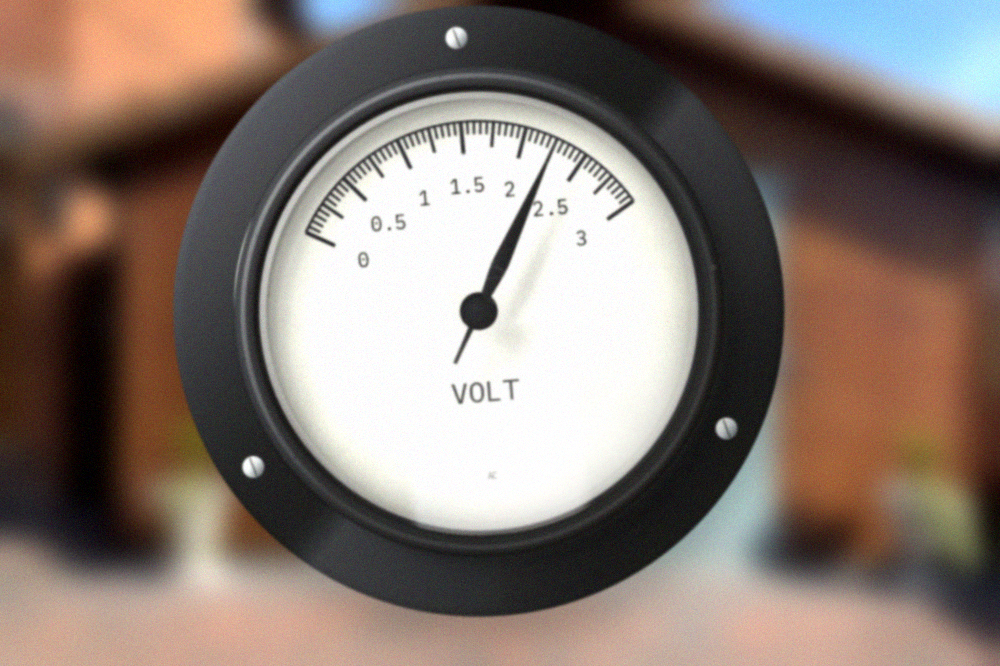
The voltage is 2.25 V
